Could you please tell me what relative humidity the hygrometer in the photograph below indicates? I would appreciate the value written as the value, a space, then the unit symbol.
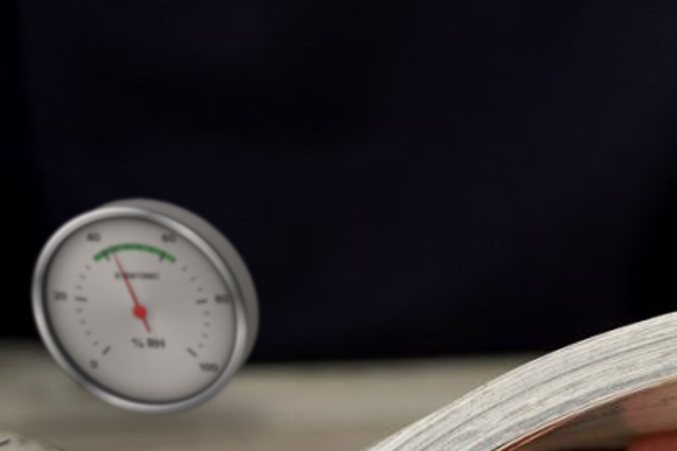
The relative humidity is 44 %
